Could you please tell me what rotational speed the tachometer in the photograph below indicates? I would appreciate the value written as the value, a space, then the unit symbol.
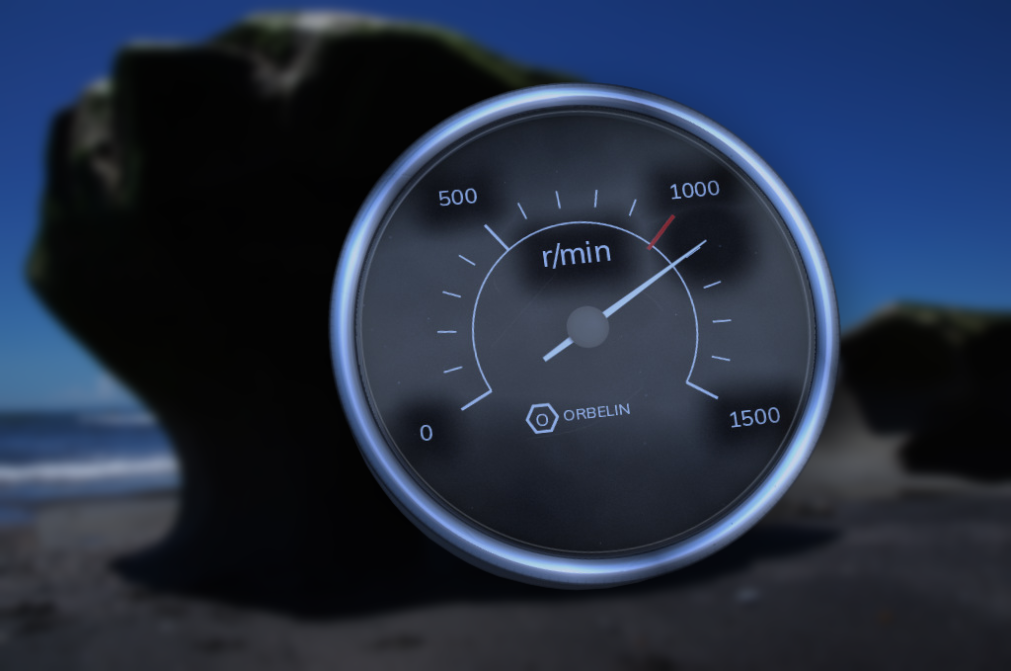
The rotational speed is 1100 rpm
